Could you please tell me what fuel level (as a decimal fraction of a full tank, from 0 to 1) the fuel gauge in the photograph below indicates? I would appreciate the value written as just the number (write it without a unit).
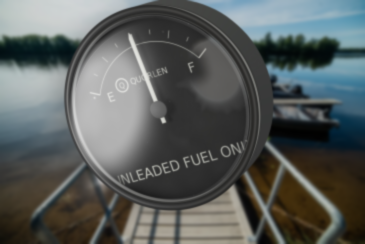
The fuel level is 0.5
